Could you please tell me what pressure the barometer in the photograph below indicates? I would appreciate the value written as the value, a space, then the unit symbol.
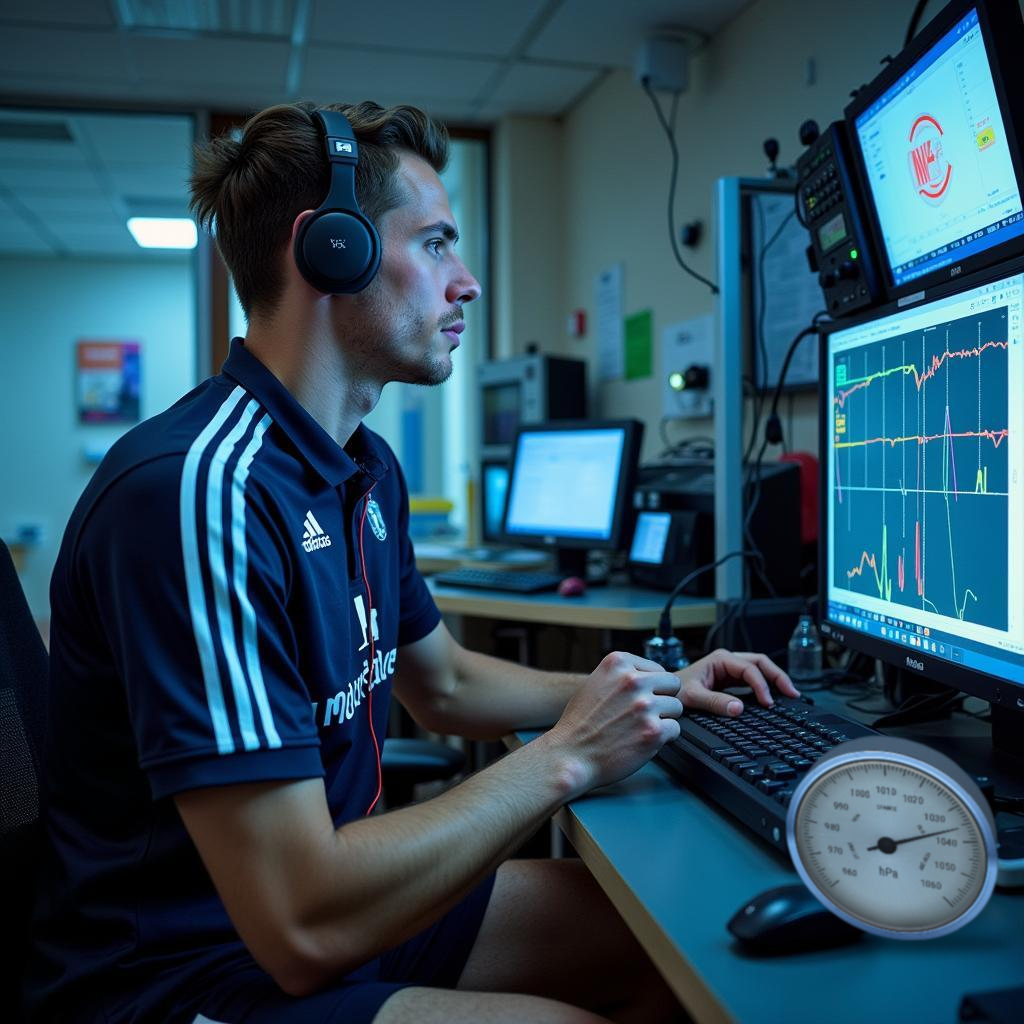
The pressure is 1035 hPa
